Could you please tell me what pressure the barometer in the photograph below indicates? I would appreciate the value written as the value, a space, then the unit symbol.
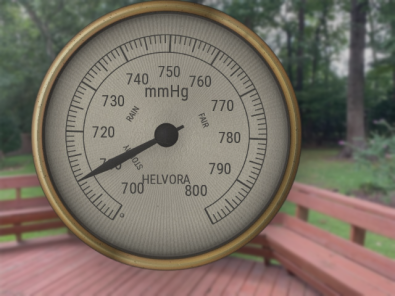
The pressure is 710 mmHg
